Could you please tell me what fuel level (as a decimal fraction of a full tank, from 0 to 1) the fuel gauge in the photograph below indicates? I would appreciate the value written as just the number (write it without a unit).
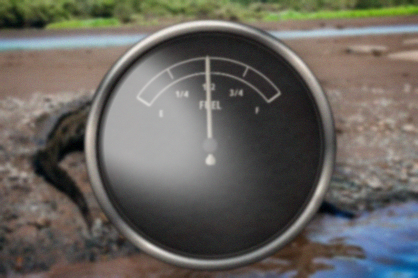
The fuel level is 0.5
